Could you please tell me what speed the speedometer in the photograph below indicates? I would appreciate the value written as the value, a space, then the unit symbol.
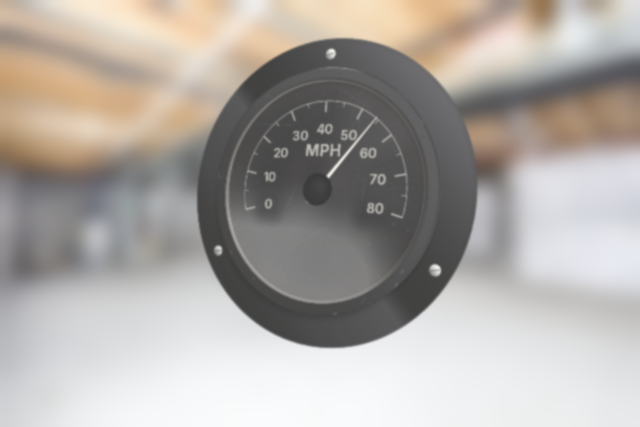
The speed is 55 mph
